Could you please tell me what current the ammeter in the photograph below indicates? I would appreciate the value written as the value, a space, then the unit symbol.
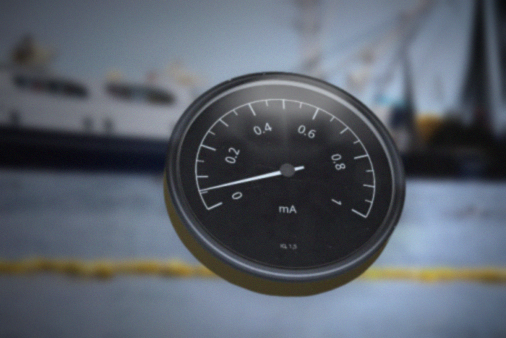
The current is 0.05 mA
